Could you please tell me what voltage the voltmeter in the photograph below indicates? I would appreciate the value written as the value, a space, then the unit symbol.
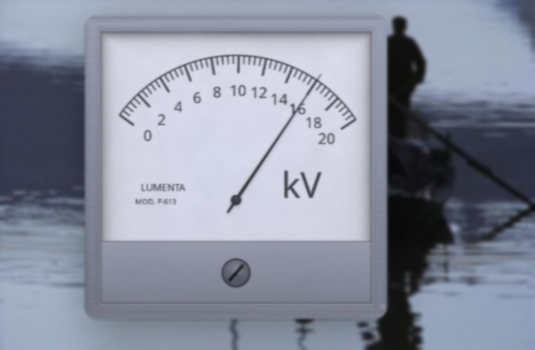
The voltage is 16 kV
